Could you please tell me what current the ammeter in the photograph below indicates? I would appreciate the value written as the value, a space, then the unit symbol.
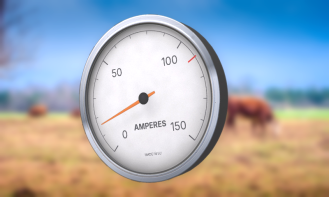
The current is 15 A
